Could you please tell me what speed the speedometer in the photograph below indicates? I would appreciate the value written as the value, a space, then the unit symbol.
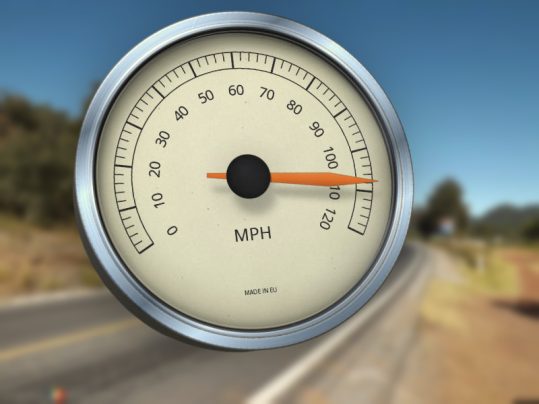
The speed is 108 mph
